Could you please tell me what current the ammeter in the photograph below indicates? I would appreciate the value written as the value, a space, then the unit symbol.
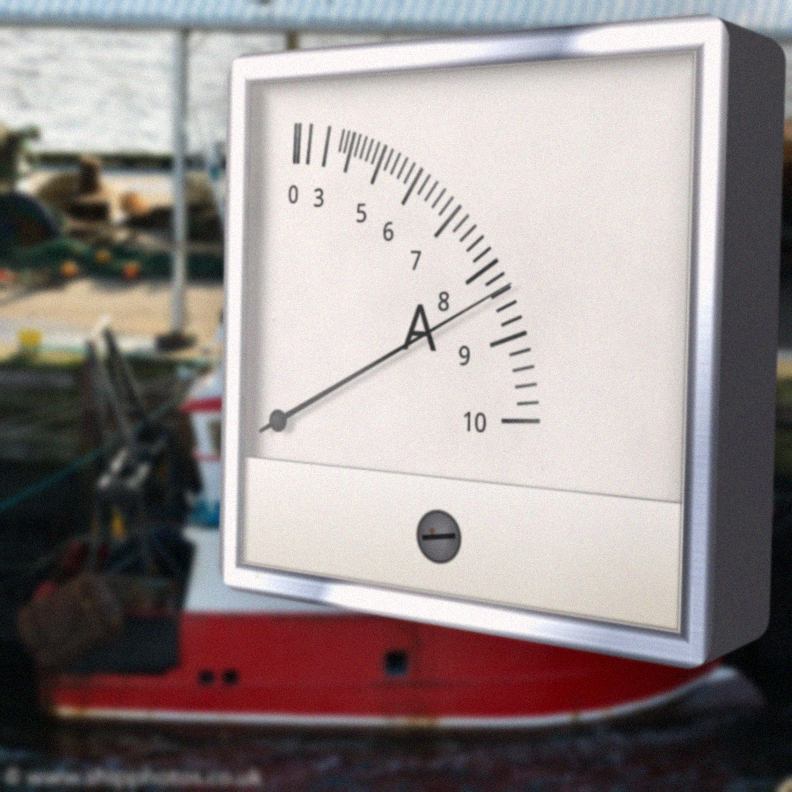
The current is 8.4 A
